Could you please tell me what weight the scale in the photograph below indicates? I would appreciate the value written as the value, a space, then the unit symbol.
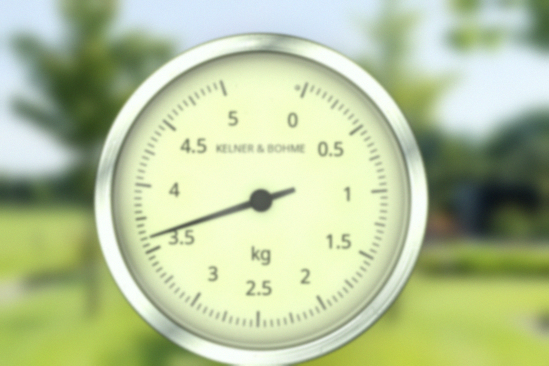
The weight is 3.6 kg
